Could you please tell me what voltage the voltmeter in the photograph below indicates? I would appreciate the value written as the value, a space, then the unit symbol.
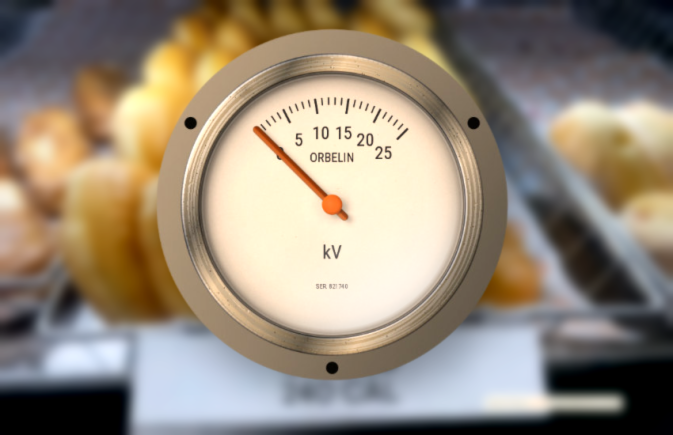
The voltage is 0 kV
